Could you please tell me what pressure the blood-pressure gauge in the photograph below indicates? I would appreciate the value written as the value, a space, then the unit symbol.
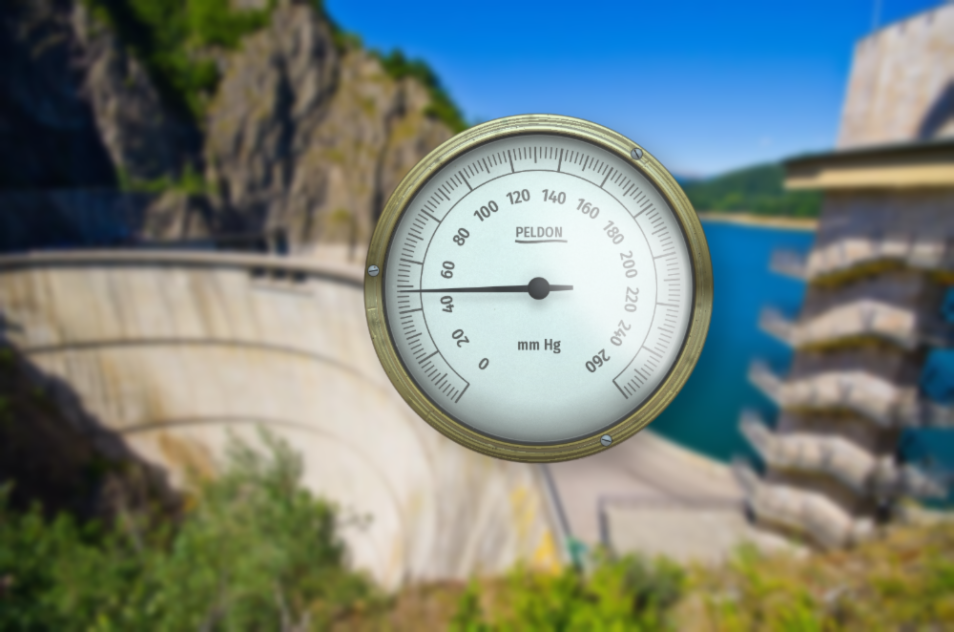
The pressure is 48 mmHg
